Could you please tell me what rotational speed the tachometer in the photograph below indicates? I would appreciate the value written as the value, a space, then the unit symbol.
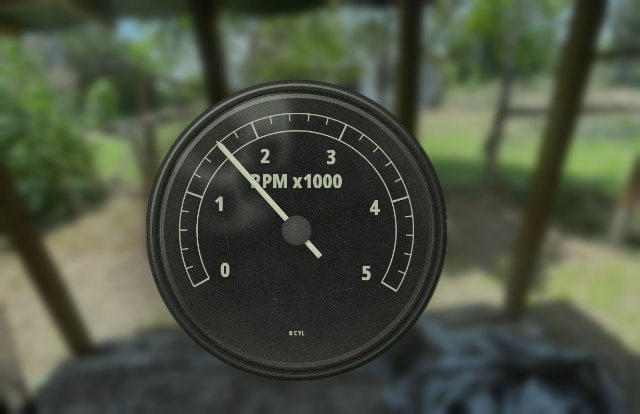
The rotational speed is 1600 rpm
